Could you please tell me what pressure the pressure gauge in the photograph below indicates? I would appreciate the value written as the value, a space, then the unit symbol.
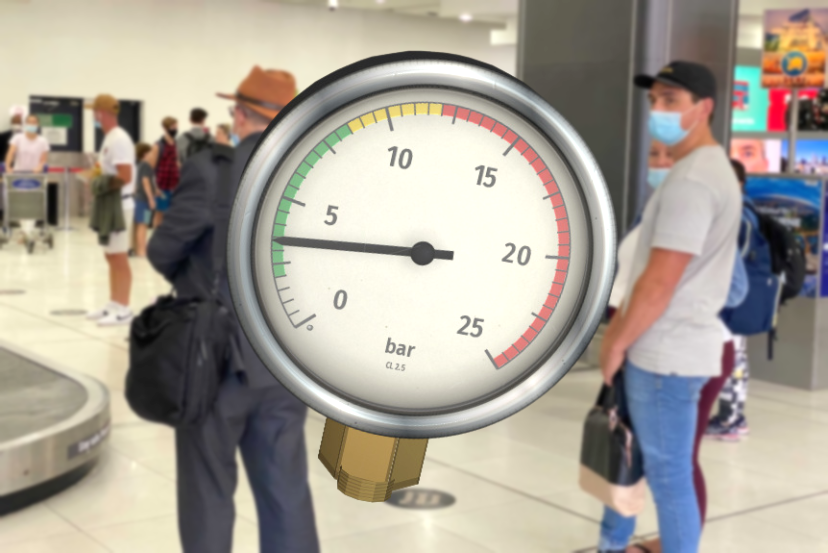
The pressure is 3.5 bar
